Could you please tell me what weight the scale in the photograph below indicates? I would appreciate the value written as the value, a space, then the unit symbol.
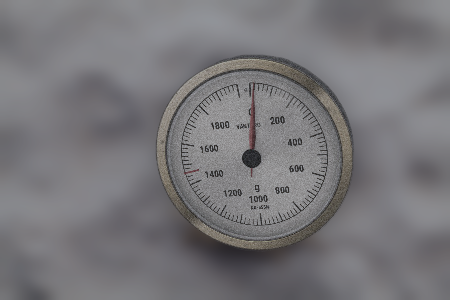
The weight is 20 g
